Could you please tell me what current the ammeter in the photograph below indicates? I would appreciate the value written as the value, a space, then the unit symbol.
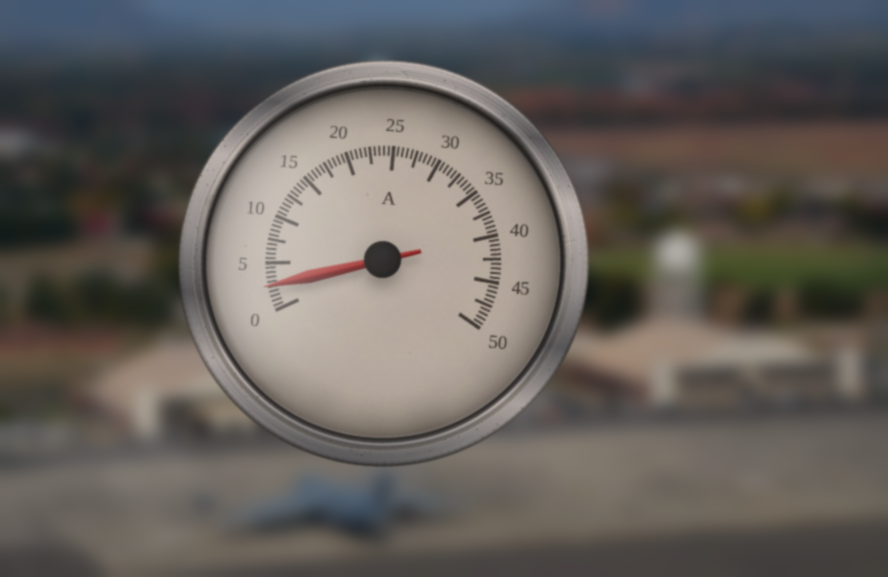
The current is 2.5 A
